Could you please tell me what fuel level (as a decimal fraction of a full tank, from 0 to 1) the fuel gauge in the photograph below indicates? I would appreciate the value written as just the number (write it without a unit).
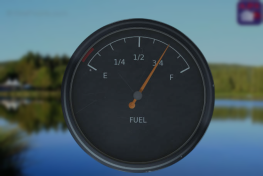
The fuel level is 0.75
